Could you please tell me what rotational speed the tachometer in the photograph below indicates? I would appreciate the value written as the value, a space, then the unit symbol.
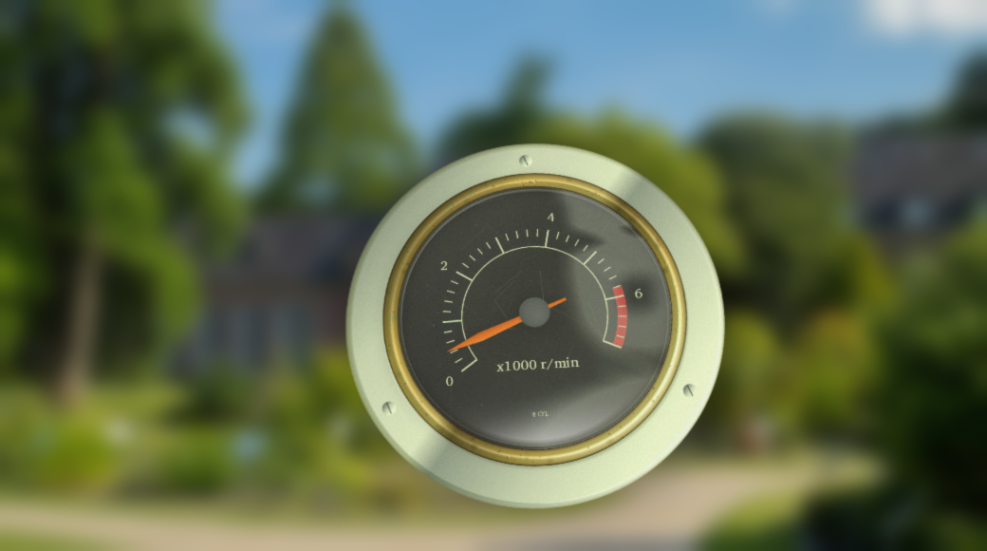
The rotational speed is 400 rpm
